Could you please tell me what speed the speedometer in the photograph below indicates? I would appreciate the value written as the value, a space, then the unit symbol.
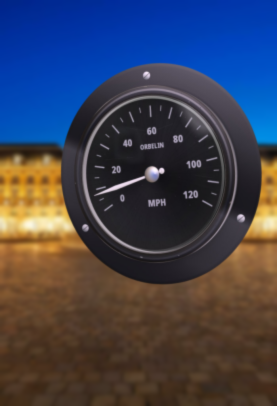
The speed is 7.5 mph
